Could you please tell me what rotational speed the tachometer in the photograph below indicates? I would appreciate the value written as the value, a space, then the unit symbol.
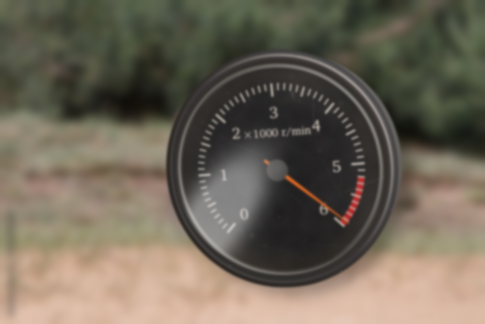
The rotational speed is 5900 rpm
